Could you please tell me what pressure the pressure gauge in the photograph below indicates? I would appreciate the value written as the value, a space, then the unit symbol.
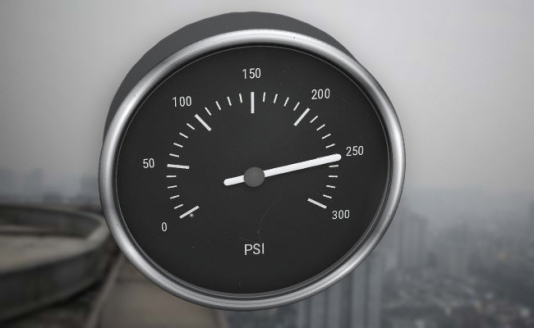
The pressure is 250 psi
